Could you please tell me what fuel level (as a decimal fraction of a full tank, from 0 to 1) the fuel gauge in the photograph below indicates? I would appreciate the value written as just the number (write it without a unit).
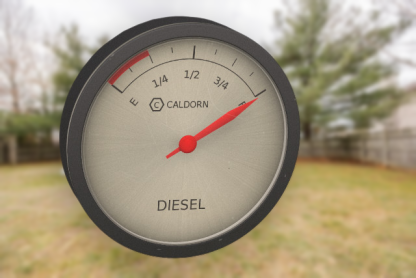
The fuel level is 1
